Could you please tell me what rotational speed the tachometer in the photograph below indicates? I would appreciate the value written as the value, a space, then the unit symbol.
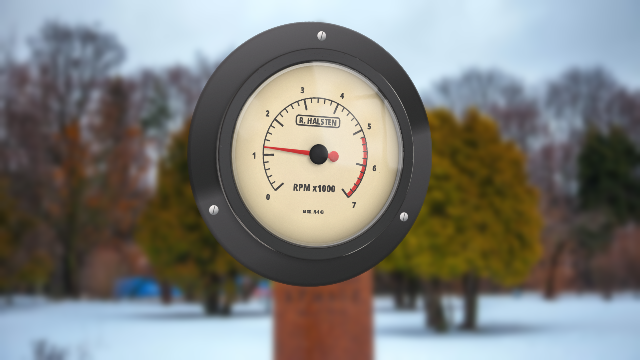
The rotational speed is 1200 rpm
